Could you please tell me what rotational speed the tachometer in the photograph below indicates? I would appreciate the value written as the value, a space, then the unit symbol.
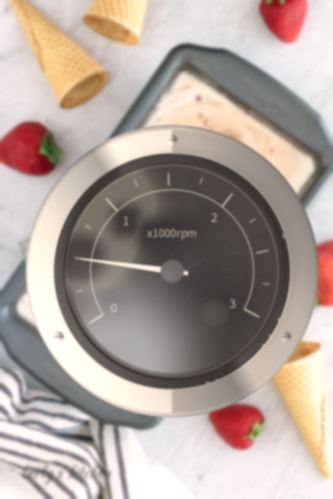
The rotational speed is 500 rpm
